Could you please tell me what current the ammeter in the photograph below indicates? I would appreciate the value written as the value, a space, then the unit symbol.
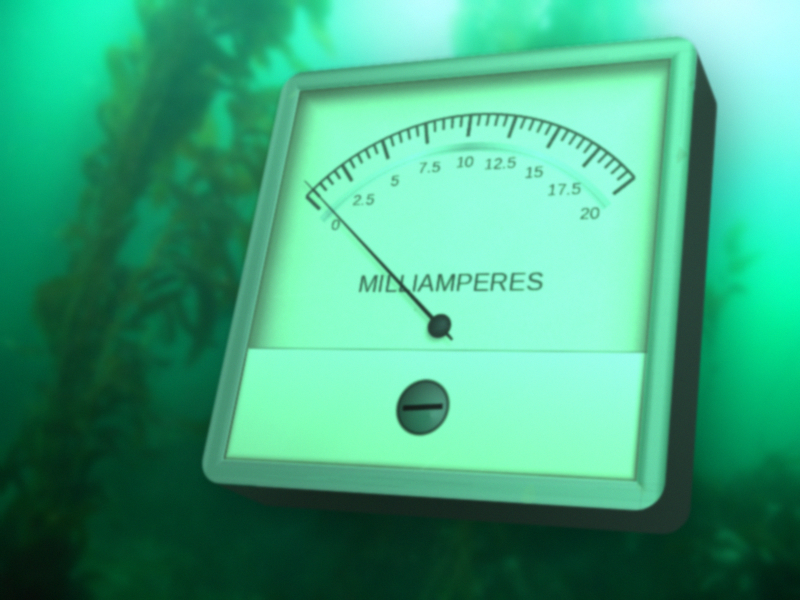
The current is 0.5 mA
